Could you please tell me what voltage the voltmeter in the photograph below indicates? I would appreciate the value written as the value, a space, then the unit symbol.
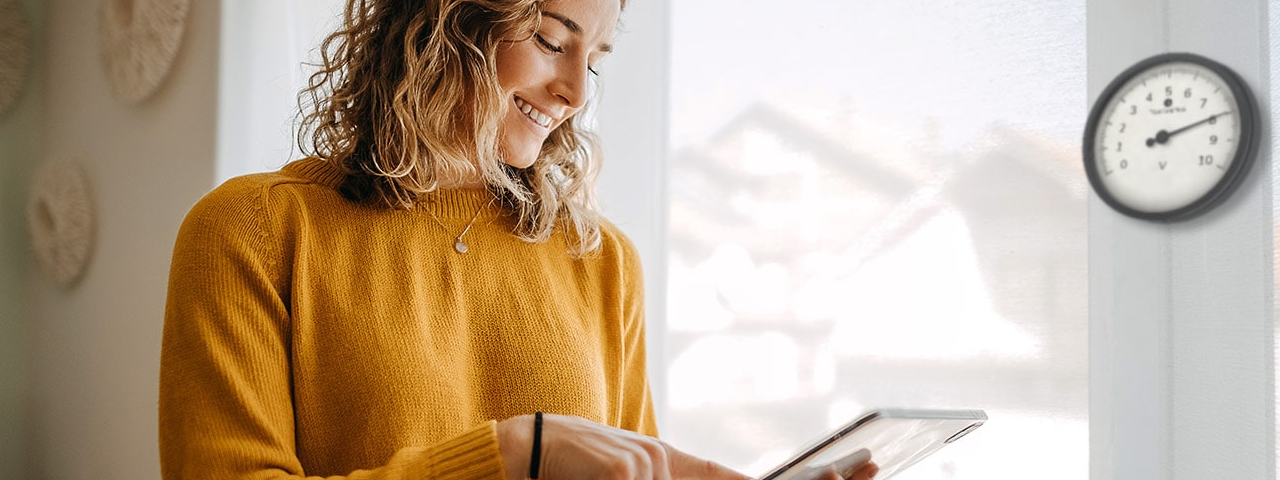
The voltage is 8 V
